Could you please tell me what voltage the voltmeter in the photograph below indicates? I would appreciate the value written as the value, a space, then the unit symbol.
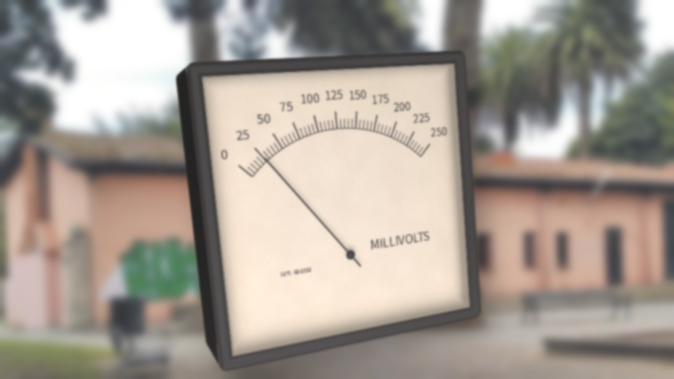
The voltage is 25 mV
